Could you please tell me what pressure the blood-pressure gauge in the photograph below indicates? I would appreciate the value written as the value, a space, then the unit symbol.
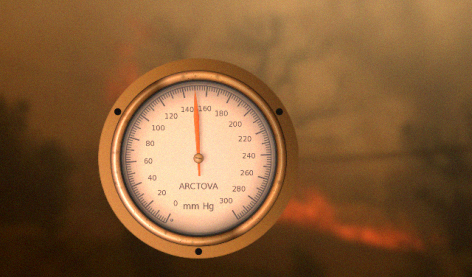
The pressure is 150 mmHg
